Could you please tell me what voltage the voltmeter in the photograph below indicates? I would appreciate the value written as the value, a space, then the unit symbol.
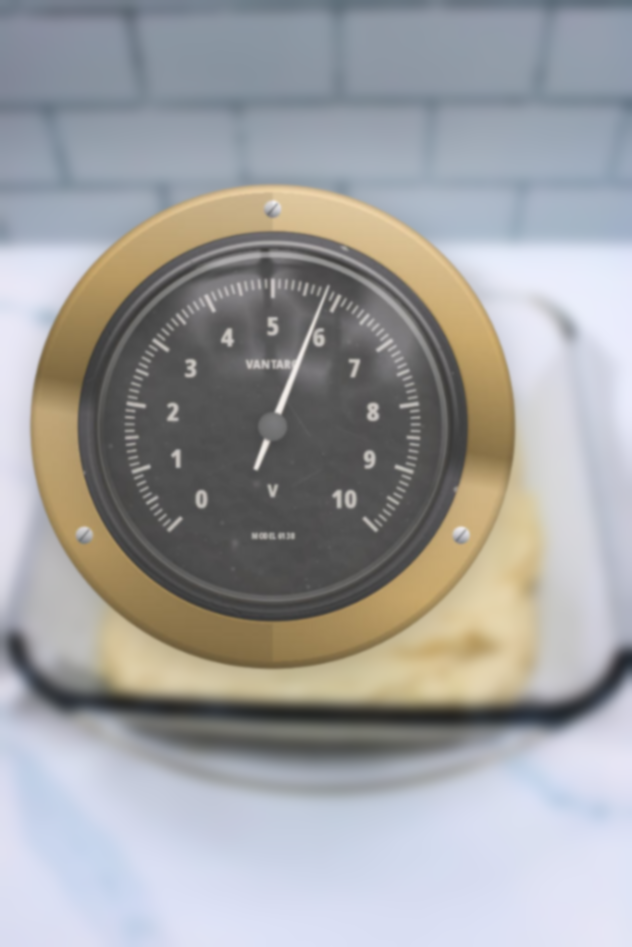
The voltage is 5.8 V
